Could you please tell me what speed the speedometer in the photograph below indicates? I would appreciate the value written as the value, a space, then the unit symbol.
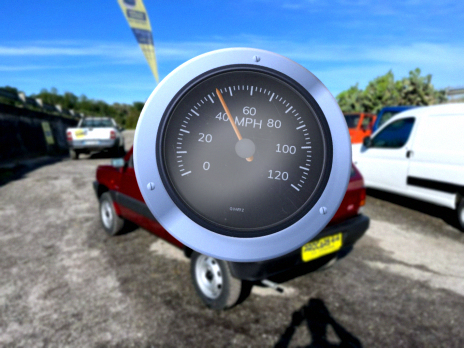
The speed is 44 mph
